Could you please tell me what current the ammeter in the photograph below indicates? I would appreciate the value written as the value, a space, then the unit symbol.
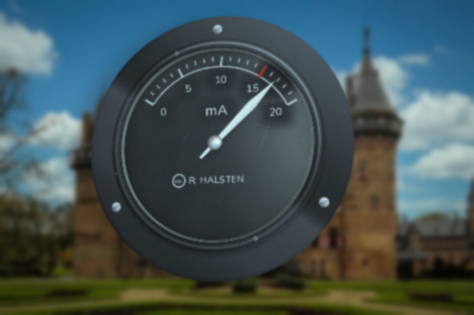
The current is 17 mA
